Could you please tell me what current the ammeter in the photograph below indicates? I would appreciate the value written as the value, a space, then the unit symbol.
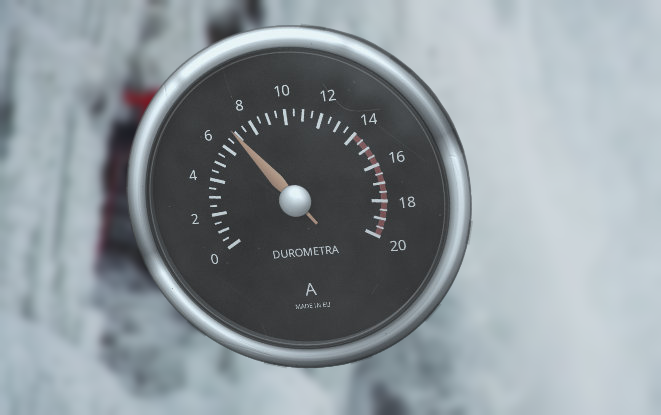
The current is 7 A
